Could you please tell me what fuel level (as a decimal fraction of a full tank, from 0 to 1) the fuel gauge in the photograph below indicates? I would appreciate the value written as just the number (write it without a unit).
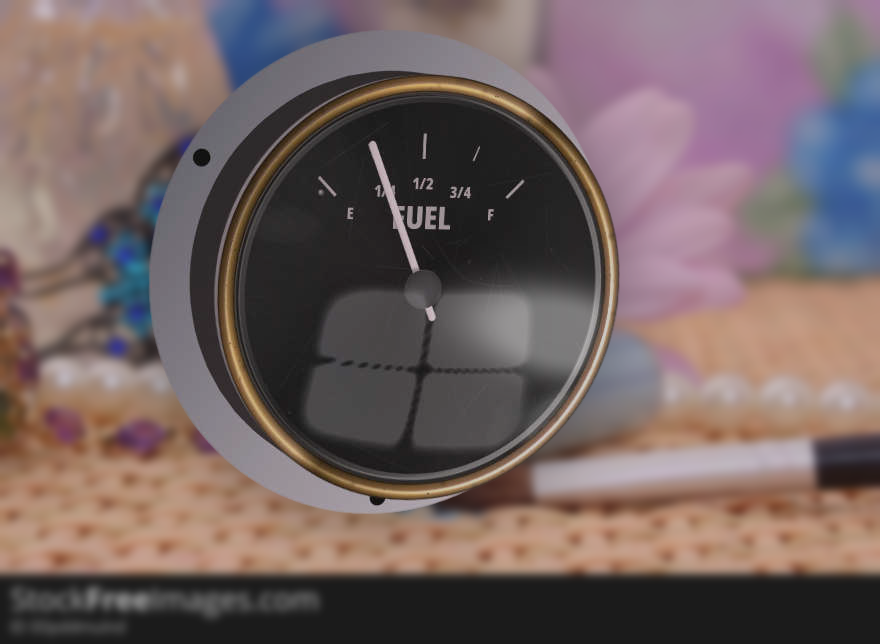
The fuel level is 0.25
